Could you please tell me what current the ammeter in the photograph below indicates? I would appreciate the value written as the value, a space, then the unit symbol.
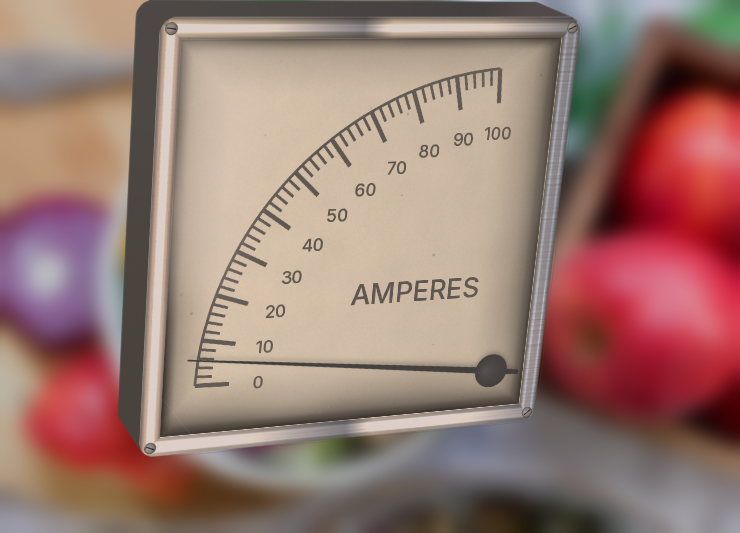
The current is 6 A
